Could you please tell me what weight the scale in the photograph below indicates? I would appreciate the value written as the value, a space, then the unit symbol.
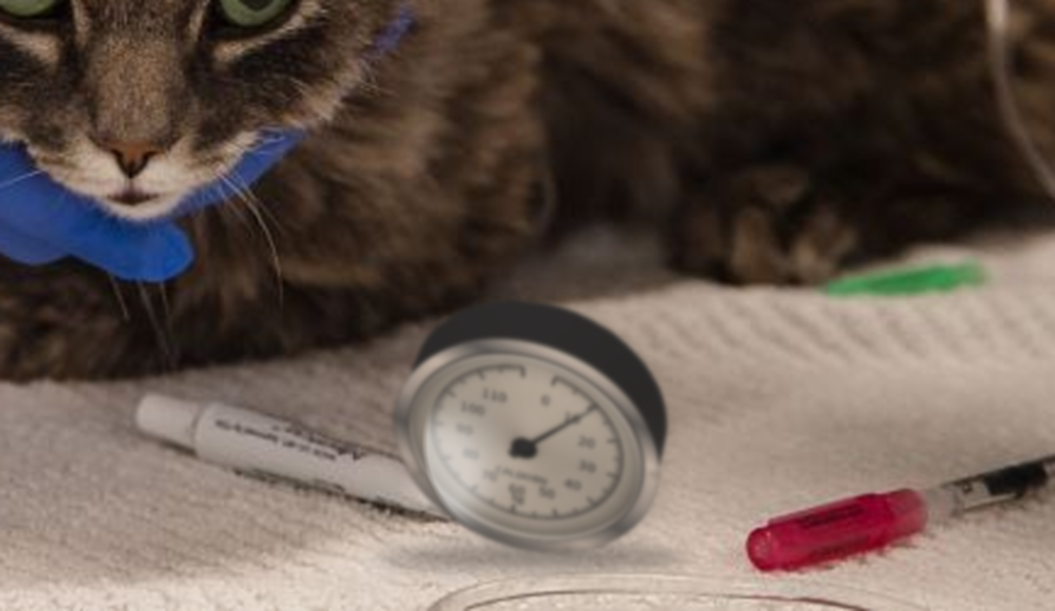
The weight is 10 kg
